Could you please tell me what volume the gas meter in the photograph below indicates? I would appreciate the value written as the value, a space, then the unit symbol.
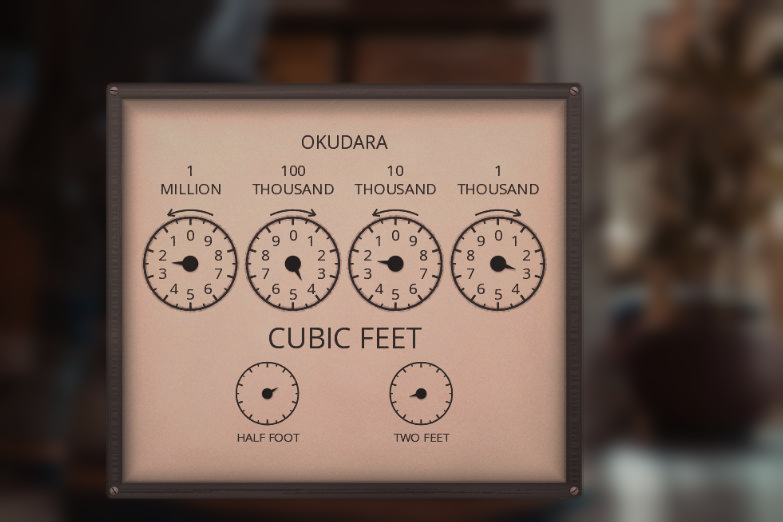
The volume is 242300 ft³
